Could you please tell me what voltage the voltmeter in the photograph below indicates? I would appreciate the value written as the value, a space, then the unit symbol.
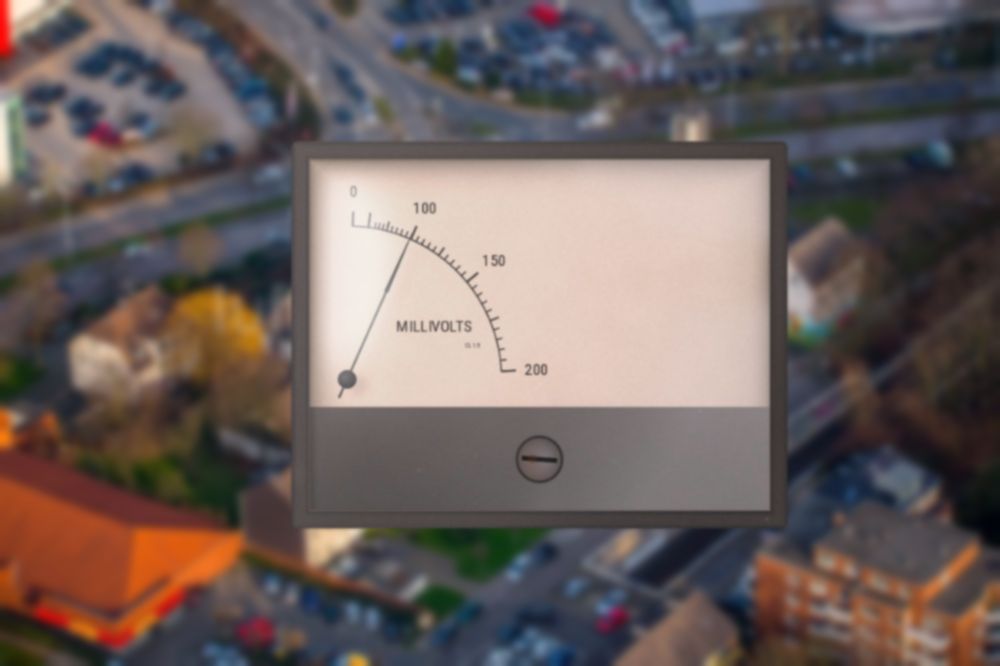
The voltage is 100 mV
